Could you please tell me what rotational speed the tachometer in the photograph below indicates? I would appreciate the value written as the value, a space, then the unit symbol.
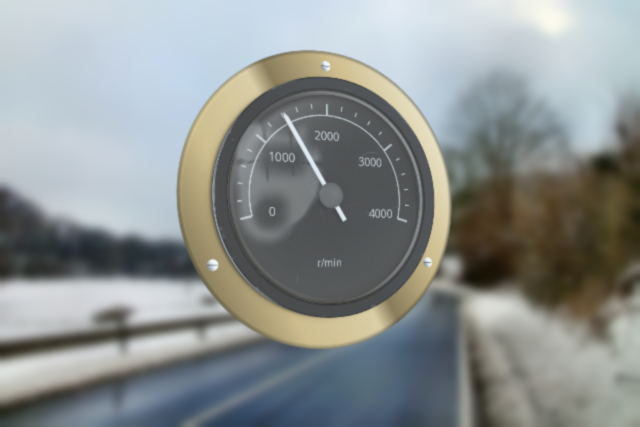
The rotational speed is 1400 rpm
